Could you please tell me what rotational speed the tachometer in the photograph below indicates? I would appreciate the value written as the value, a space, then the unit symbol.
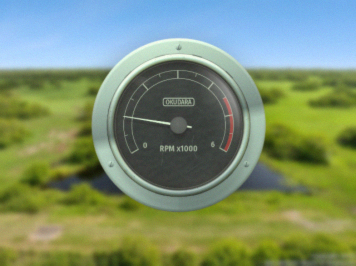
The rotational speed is 1000 rpm
